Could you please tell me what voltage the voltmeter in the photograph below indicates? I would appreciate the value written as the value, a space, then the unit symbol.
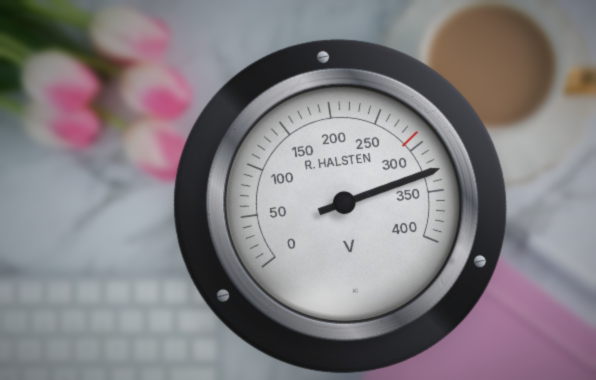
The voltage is 330 V
